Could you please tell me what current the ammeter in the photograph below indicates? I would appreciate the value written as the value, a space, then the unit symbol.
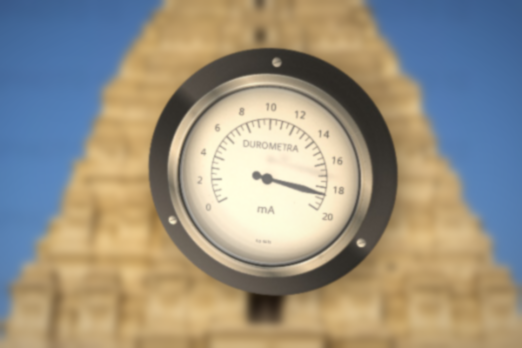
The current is 18.5 mA
